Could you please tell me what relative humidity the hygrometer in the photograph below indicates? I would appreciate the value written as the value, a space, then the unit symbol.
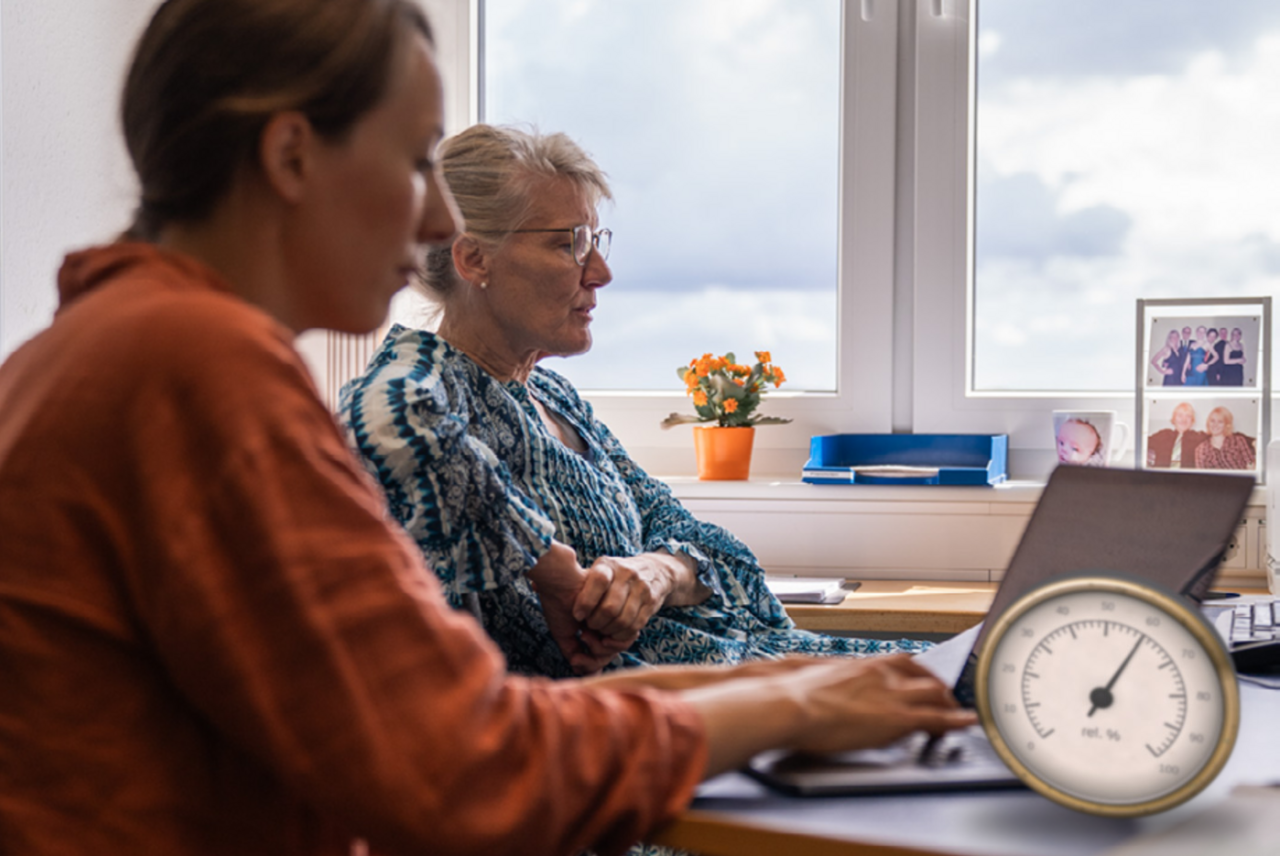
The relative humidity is 60 %
